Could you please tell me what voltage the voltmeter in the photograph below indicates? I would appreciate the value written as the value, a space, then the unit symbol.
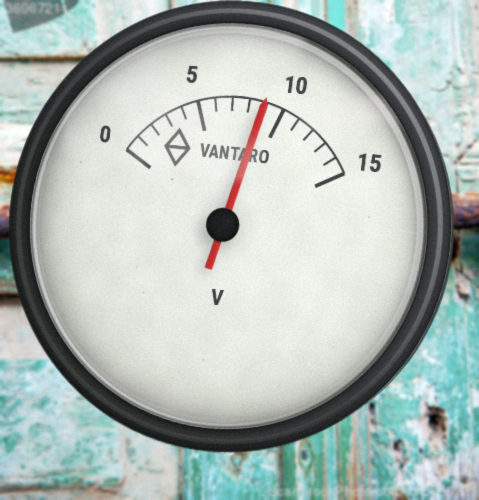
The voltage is 9 V
